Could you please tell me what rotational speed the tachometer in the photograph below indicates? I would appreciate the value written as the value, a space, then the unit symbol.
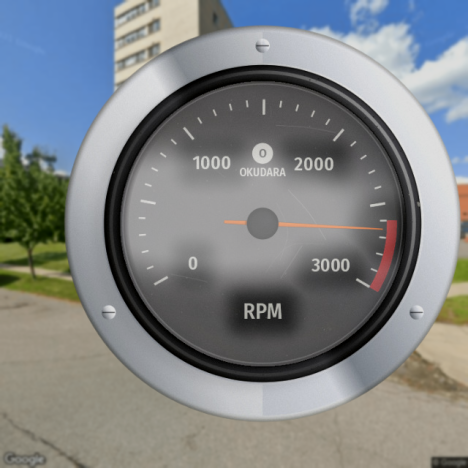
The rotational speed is 2650 rpm
